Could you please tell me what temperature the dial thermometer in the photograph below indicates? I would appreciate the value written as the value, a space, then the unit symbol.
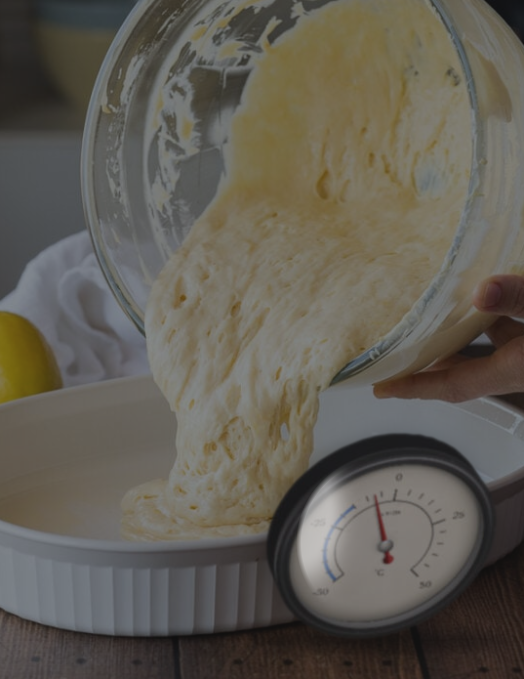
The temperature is -7.5 °C
